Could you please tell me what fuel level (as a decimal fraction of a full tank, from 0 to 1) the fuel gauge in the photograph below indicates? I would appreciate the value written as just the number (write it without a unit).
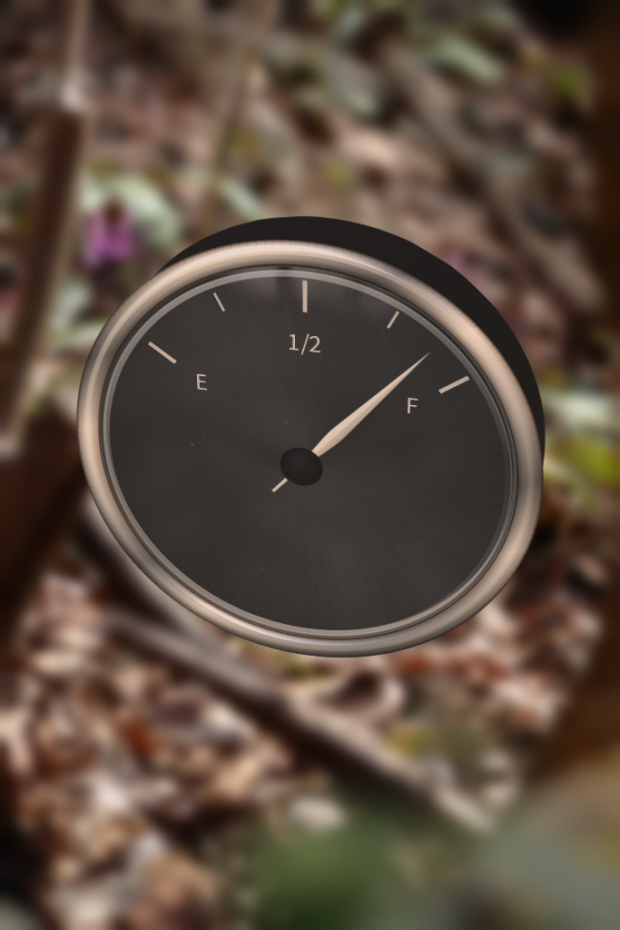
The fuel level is 0.875
